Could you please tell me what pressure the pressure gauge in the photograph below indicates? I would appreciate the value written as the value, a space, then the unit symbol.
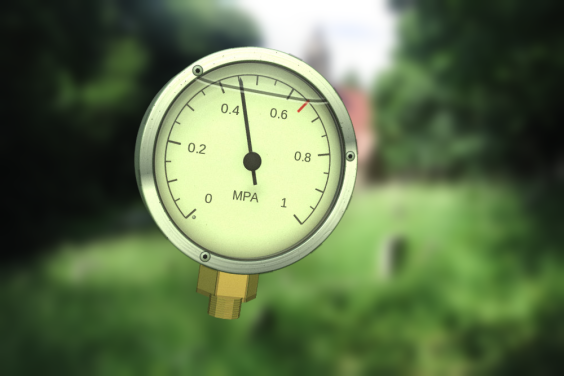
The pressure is 0.45 MPa
